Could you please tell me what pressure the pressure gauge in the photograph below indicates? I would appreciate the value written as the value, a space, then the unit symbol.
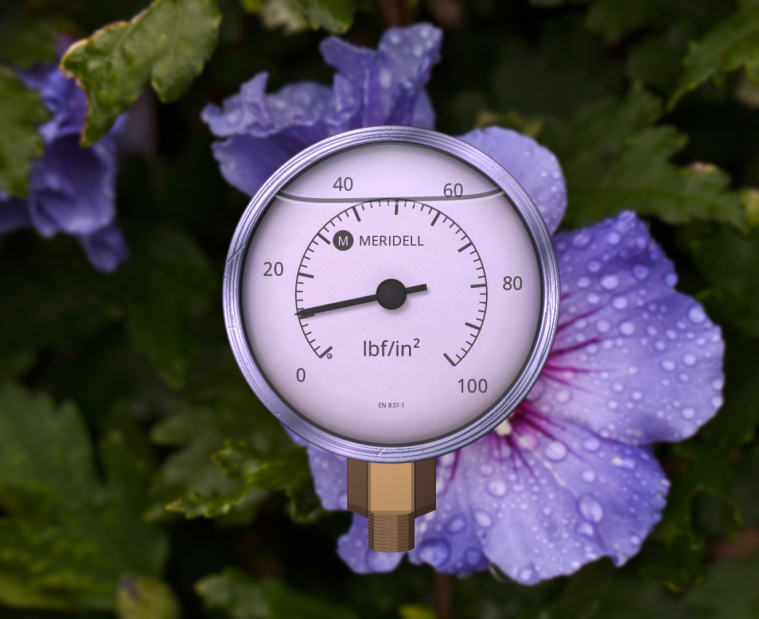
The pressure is 11 psi
